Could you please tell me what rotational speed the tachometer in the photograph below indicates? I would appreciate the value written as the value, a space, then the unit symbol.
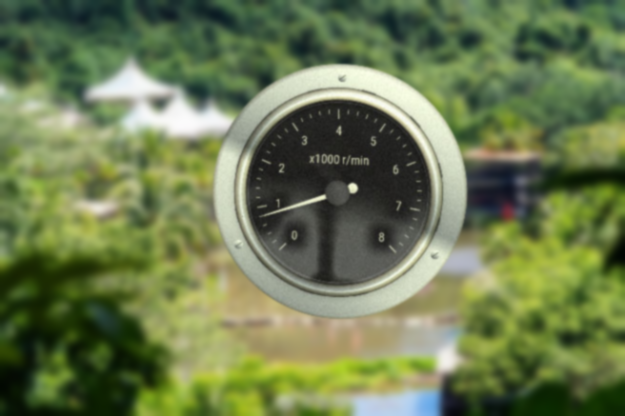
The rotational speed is 800 rpm
